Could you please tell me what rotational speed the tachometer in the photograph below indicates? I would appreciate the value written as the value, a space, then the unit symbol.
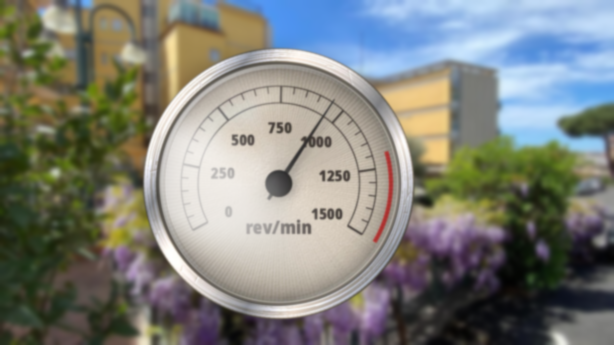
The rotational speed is 950 rpm
